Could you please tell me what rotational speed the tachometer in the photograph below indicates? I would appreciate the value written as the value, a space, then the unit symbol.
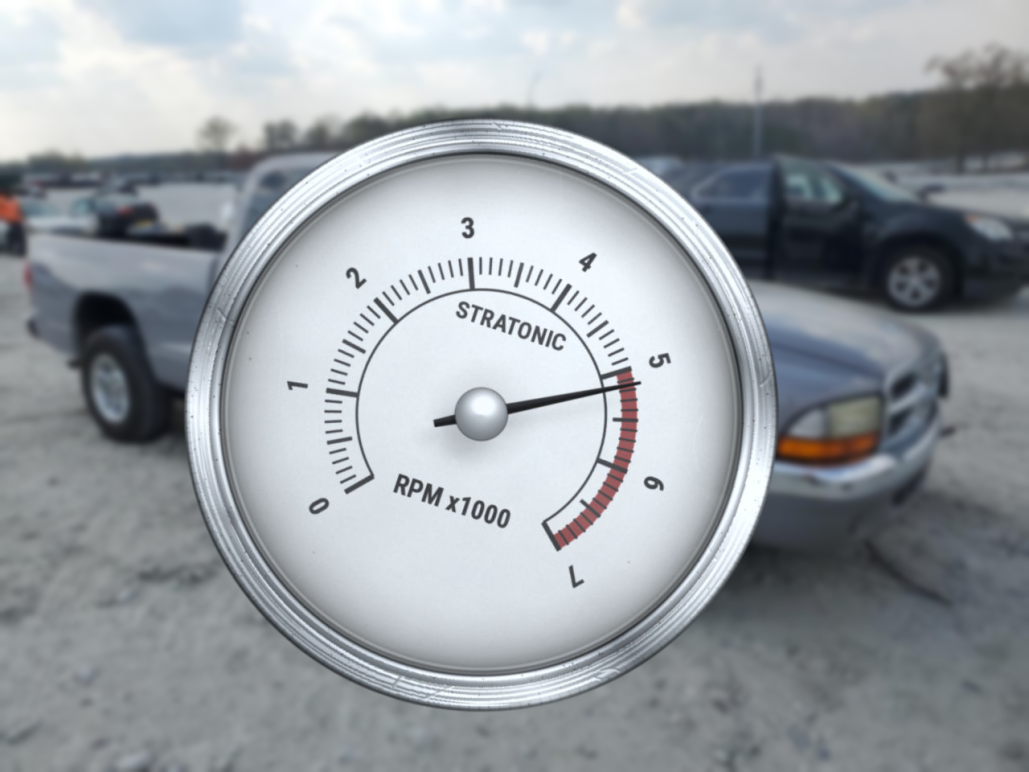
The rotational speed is 5150 rpm
